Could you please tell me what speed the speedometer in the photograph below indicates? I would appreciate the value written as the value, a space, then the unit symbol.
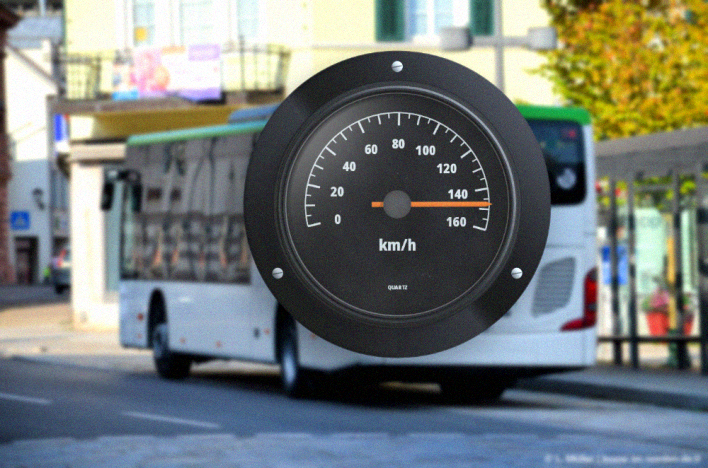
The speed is 147.5 km/h
